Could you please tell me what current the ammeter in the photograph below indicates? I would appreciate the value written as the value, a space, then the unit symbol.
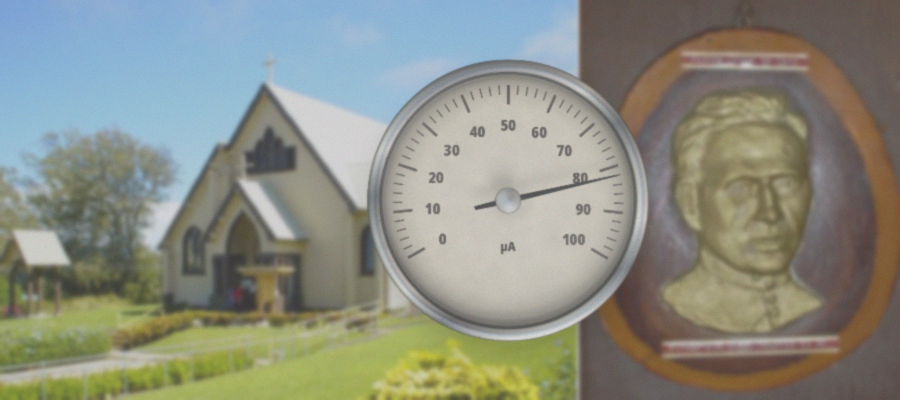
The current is 82 µA
